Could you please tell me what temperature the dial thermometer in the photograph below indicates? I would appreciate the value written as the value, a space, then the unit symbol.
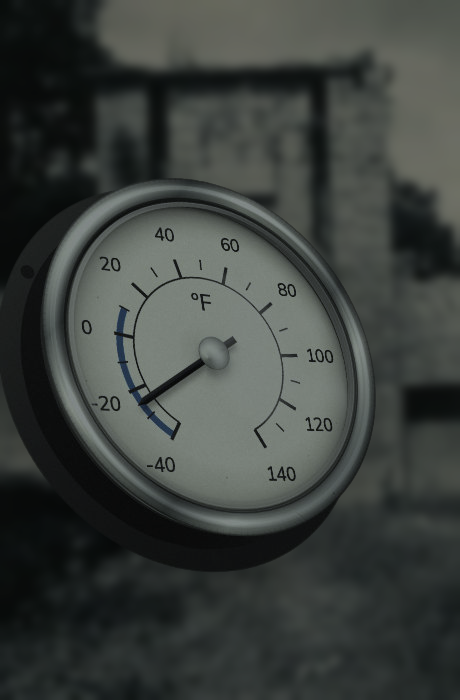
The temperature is -25 °F
